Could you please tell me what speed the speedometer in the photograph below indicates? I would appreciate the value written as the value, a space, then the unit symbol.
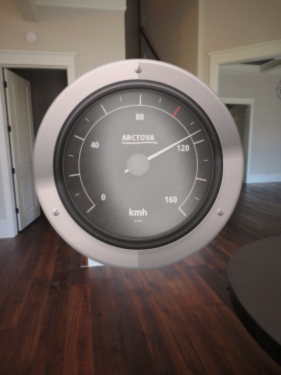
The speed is 115 km/h
